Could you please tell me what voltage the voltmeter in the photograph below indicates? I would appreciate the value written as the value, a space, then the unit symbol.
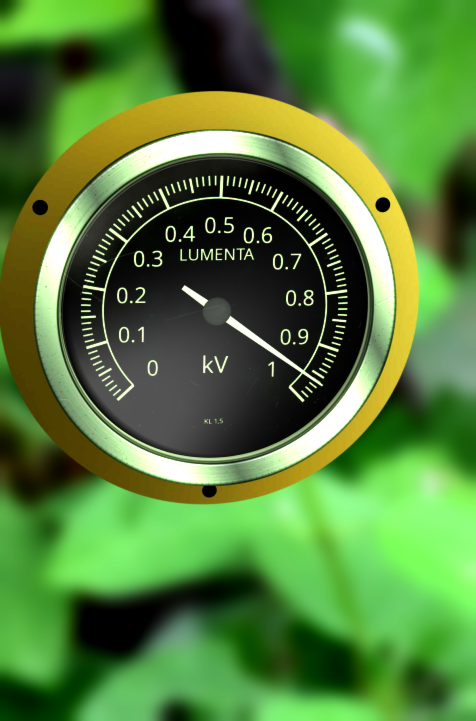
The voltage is 0.96 kV
